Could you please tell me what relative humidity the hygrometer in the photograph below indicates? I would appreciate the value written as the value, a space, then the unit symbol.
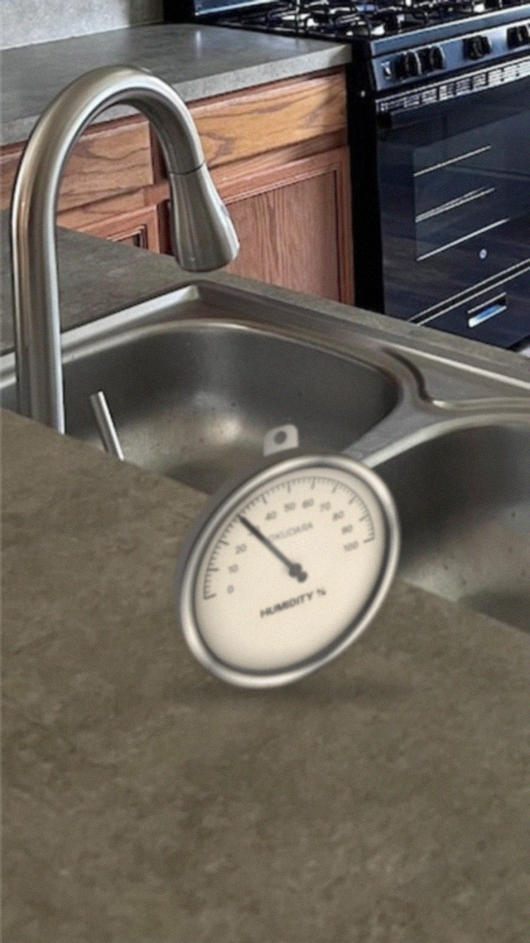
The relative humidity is 30 %
